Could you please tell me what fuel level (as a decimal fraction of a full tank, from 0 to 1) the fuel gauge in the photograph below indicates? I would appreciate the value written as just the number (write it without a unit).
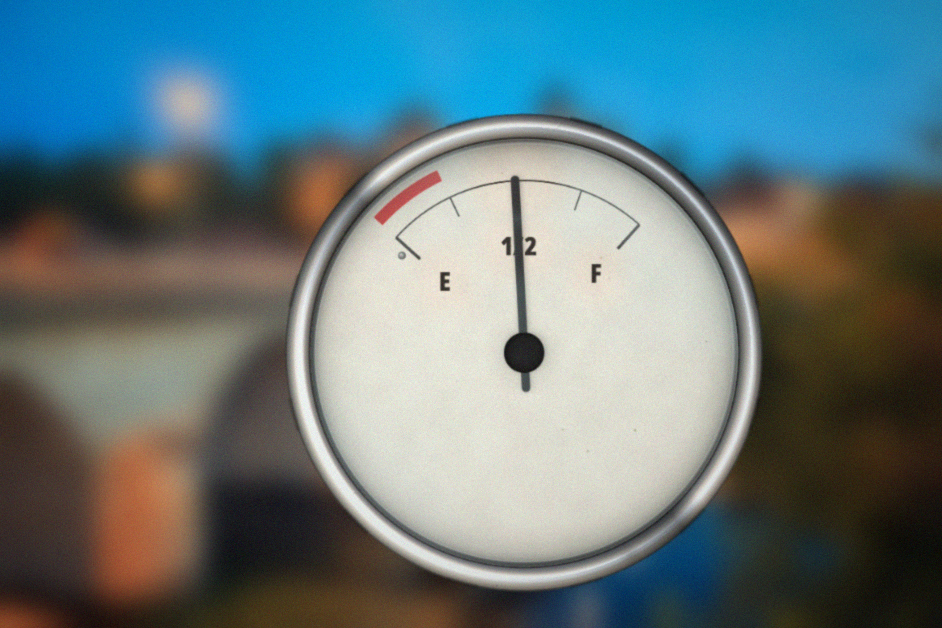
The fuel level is 0.5
